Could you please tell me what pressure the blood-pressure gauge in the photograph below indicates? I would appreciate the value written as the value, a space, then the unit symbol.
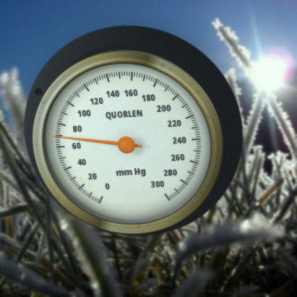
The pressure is 70 mmHg
